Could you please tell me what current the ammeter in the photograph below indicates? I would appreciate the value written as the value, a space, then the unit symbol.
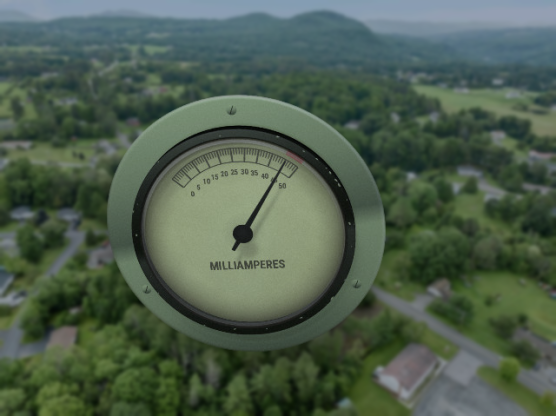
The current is 45 mA
